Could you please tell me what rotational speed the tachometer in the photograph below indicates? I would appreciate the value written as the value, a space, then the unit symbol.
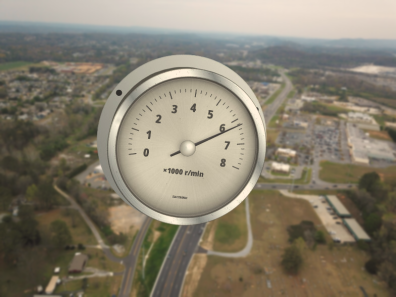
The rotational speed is 6200 rpm
